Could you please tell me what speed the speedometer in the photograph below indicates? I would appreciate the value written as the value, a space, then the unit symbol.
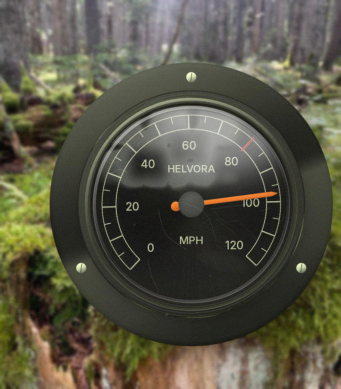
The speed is 97.5 mph
